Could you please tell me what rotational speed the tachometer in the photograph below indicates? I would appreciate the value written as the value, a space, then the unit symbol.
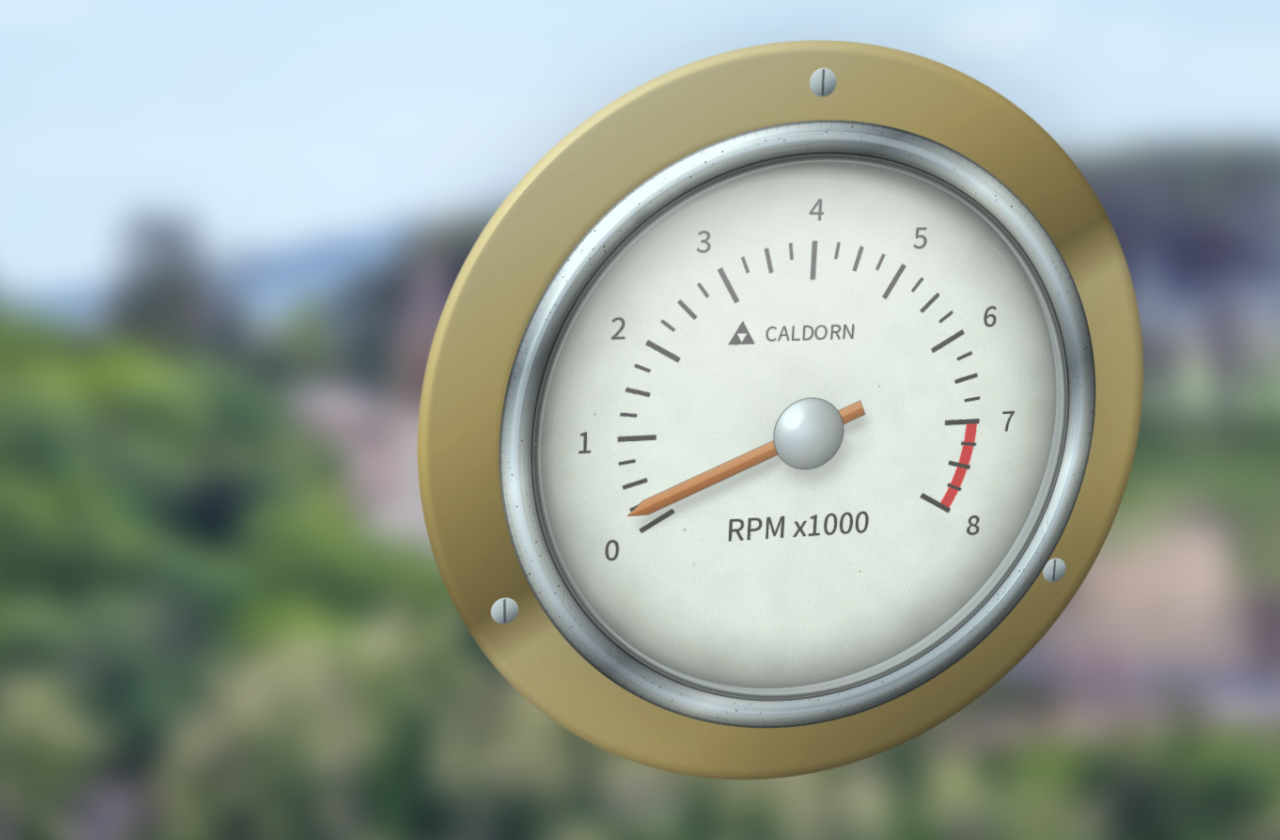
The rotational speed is 250 rpm
